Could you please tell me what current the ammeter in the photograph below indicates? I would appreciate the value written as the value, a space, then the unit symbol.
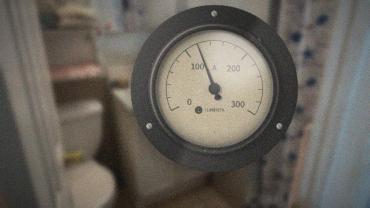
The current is 120 A
